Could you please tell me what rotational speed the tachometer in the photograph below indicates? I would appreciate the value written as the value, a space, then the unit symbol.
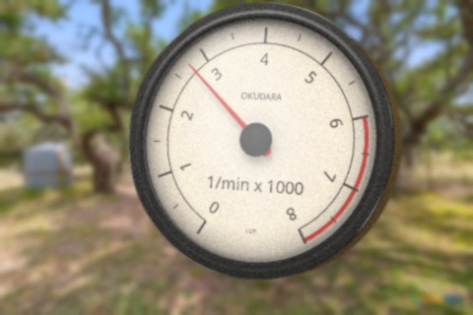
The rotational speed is 2750 rpm
